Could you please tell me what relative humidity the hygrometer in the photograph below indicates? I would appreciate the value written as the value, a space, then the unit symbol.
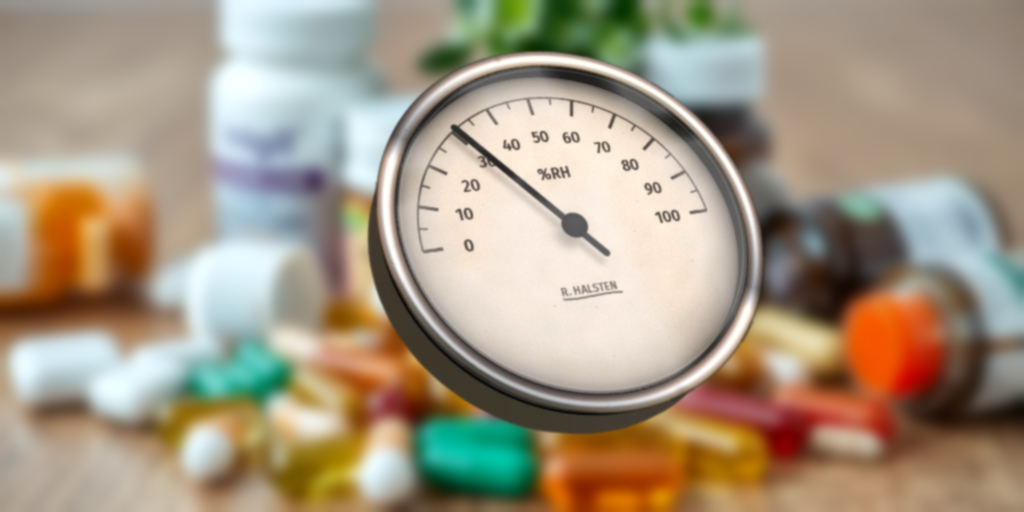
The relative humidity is 30 %
